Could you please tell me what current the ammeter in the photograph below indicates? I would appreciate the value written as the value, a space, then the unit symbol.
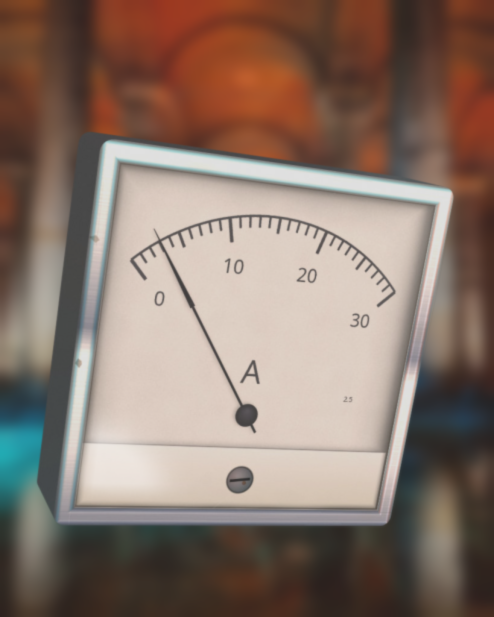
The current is 3 A
